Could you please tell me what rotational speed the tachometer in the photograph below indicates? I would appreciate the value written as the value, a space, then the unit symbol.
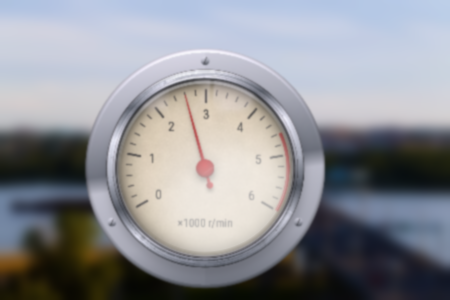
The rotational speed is 2600 rpm
